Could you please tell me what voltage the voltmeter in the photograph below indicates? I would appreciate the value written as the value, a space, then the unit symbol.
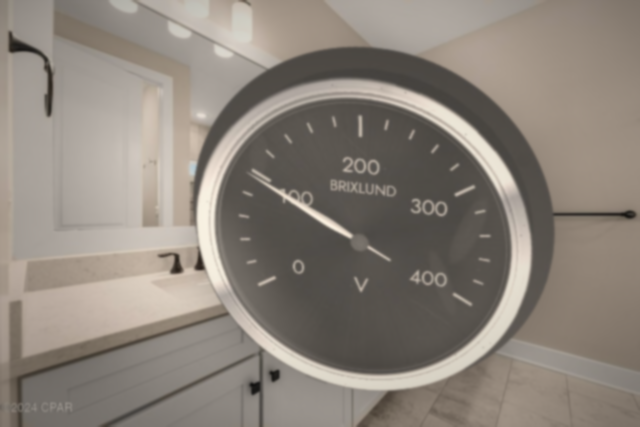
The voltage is 100 V
